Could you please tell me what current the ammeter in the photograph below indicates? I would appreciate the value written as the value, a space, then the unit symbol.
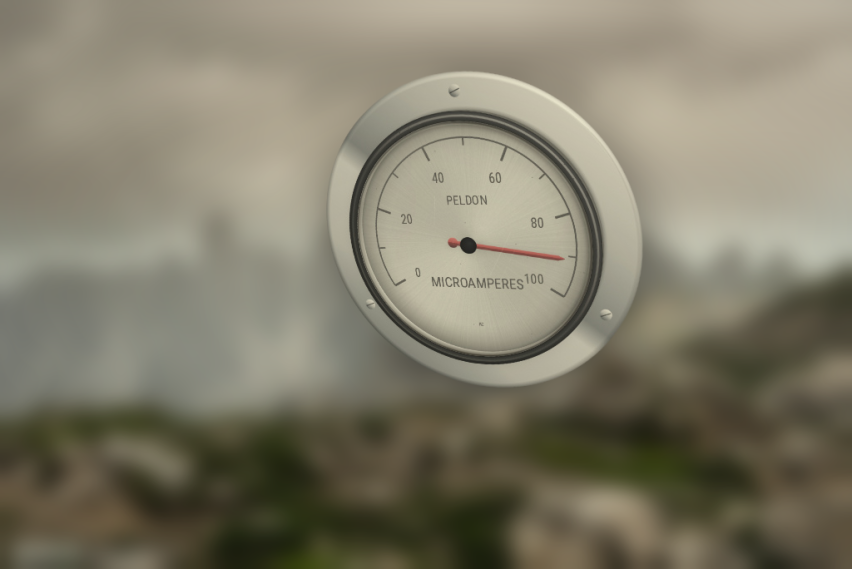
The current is 90 µA
